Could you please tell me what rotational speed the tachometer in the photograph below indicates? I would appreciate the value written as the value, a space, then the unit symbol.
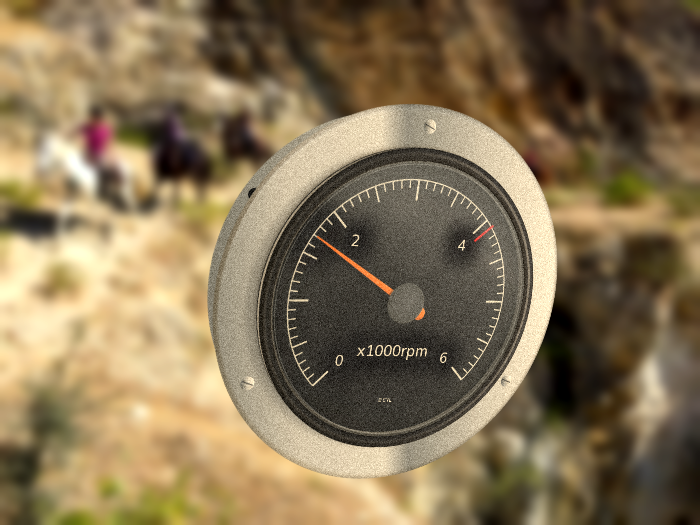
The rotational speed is 1700 rpm
